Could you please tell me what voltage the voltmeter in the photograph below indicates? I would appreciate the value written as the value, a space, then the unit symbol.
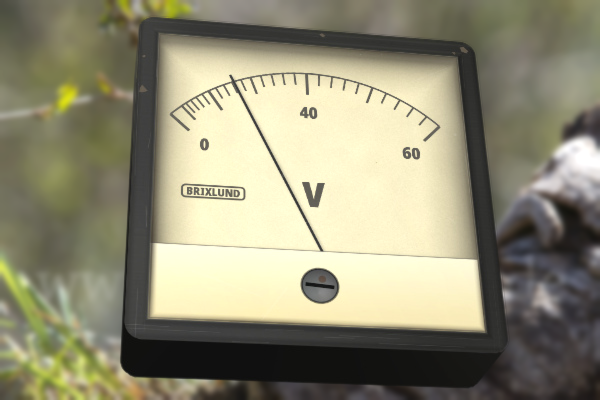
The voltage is 26 V
